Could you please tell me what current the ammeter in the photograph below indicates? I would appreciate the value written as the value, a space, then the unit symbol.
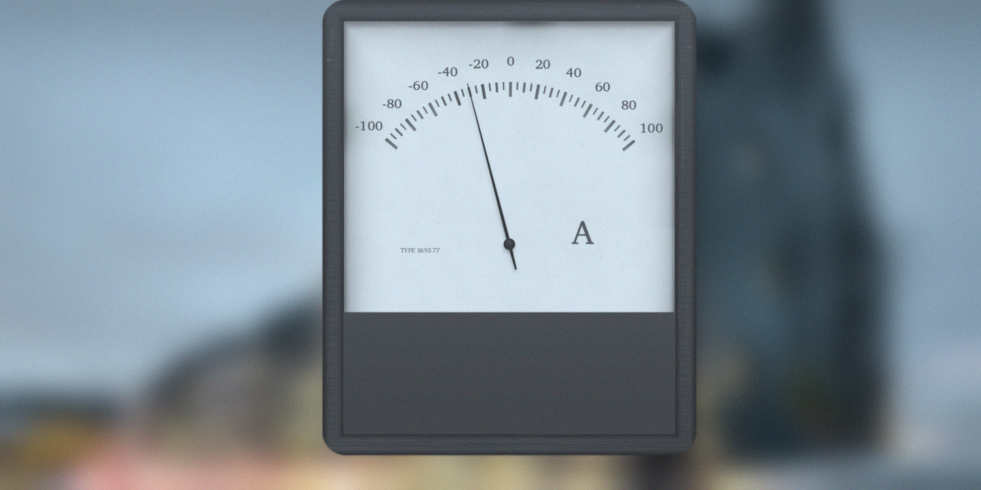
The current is -30 A
